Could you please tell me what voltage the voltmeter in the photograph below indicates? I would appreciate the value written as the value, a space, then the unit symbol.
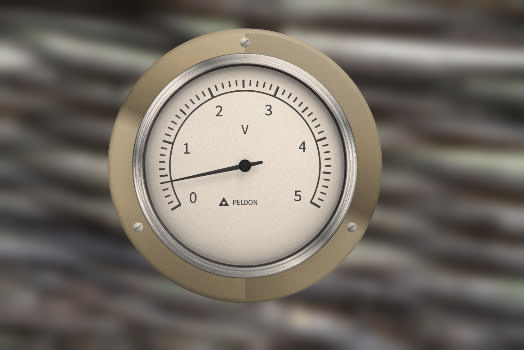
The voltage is 0.4 V
